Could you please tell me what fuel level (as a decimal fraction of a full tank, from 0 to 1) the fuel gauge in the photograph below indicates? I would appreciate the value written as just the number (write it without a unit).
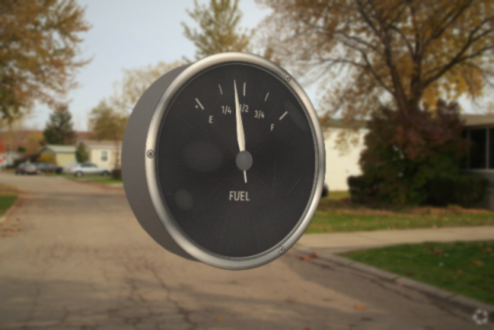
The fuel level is 0.375
